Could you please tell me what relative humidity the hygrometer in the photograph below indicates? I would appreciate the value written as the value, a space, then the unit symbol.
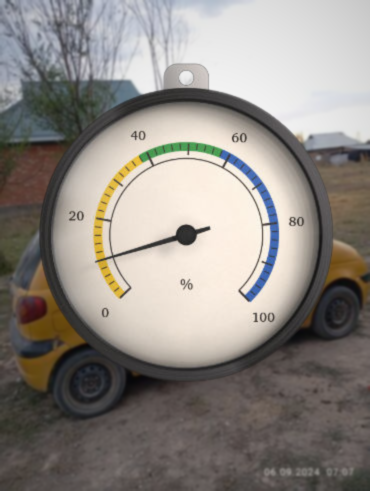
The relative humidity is 10 %
